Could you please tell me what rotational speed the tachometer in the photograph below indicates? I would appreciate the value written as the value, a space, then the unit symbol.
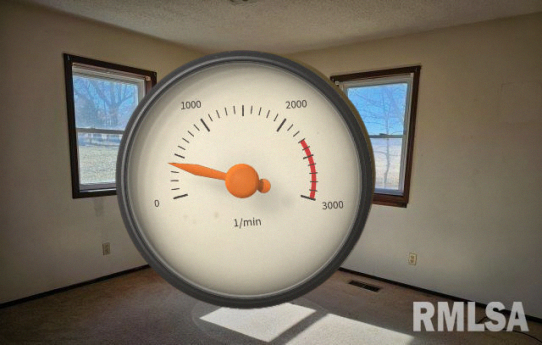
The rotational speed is 400 rpm
